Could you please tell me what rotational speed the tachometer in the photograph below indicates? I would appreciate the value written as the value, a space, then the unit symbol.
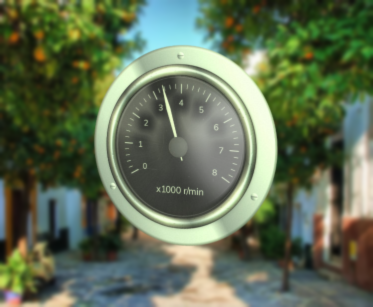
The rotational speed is 3400 rpm
